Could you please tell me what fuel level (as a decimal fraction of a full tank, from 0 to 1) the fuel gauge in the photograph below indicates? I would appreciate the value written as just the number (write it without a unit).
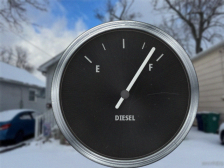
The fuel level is 0.875
